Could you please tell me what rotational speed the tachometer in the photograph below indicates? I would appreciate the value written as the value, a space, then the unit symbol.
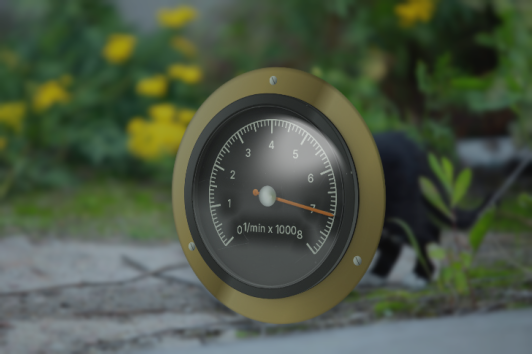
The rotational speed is 7000 rpm
